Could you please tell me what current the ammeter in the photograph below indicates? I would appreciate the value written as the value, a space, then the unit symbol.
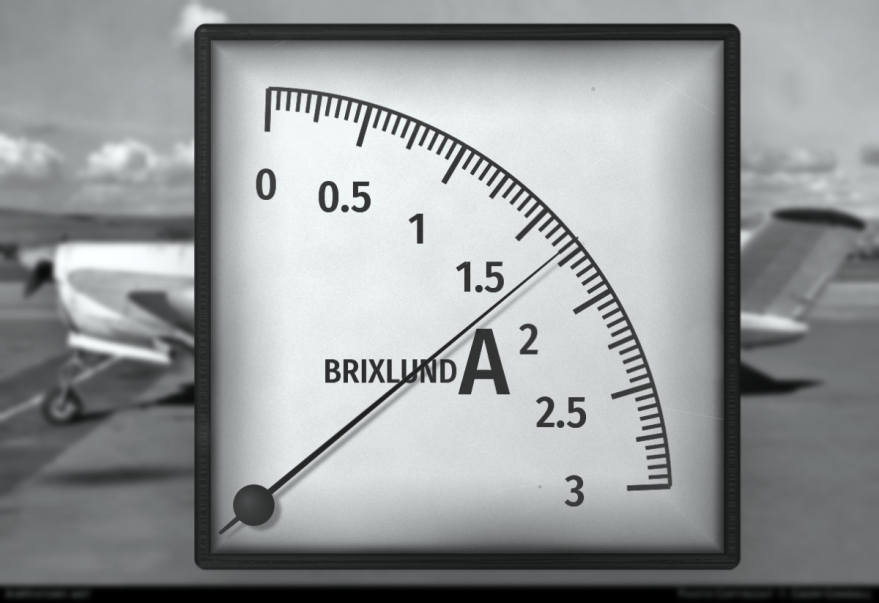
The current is 1.7 A
